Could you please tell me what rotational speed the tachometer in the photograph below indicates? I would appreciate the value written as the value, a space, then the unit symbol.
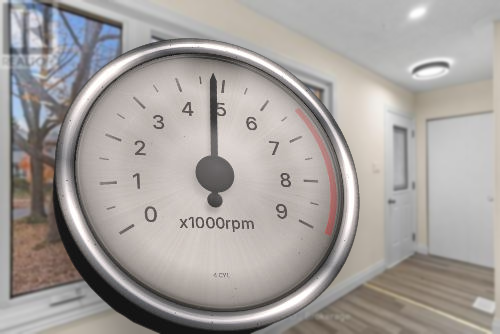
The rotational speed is 4750 rpm
